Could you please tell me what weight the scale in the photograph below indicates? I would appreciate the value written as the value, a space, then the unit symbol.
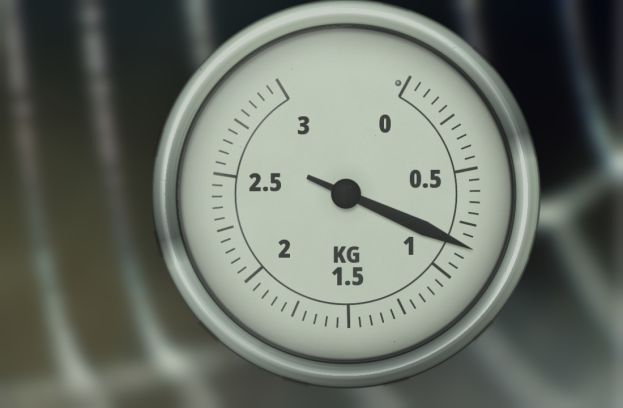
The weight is 0.85 kg
